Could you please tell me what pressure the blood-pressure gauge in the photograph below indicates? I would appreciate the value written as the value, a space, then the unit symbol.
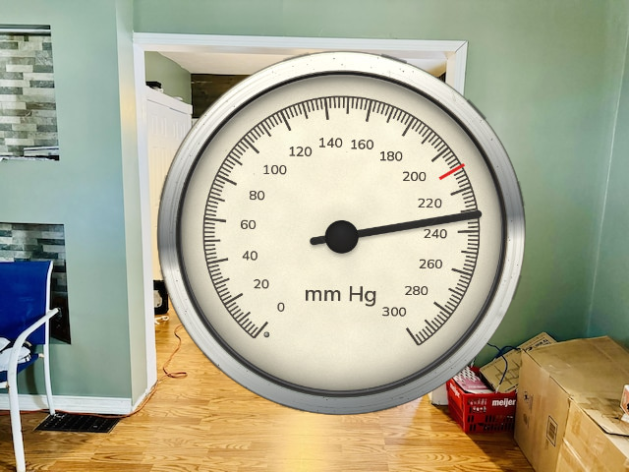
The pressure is 232 mmHg
